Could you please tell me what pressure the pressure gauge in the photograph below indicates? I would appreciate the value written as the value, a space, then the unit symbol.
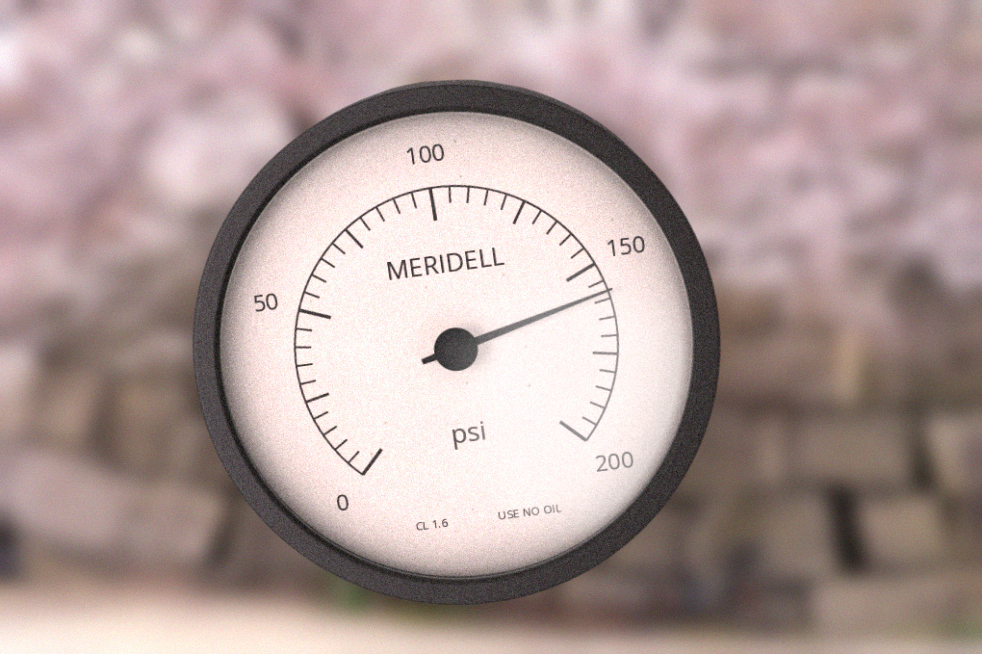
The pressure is 157.5 psi
